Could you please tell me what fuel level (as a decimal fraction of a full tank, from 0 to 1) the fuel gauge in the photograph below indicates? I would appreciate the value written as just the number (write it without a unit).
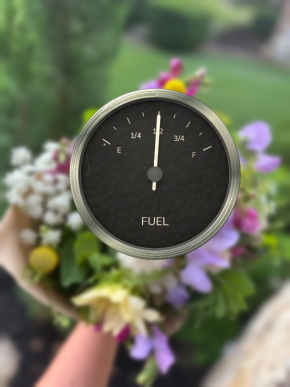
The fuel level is 0.5
